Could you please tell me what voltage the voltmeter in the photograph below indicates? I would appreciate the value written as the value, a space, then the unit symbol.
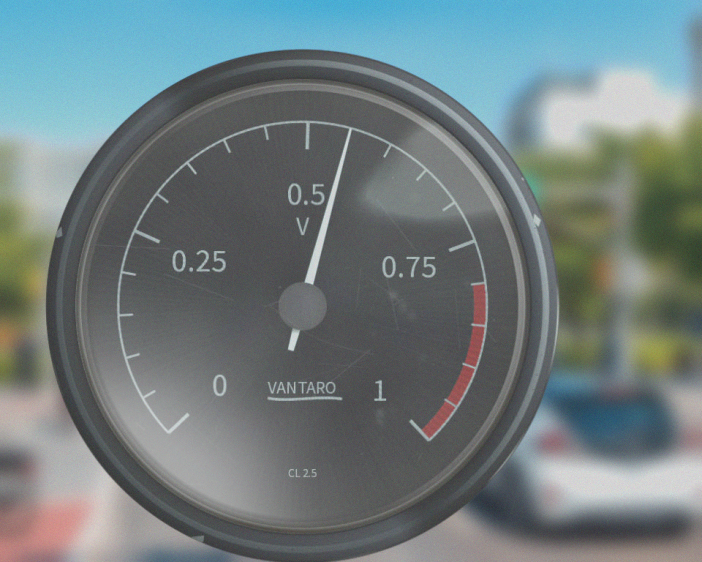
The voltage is 0.55 V
